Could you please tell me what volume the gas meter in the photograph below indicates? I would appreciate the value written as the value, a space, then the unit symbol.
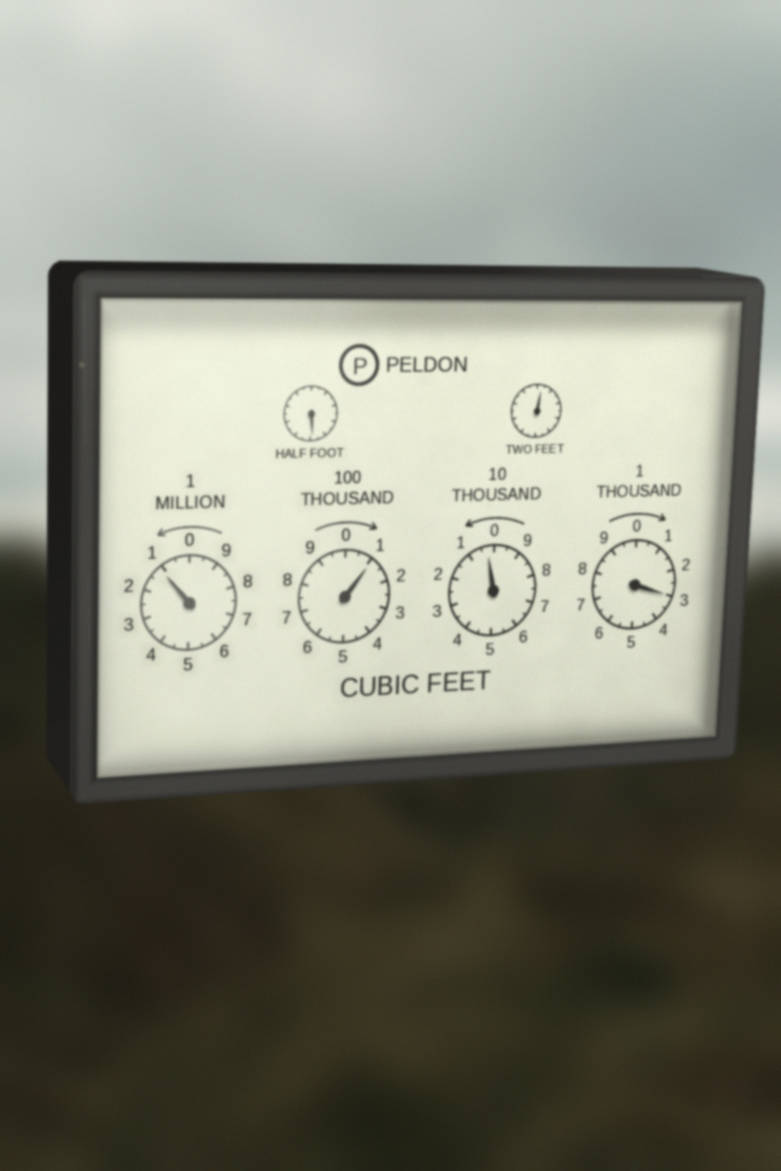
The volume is 110300 ft³
